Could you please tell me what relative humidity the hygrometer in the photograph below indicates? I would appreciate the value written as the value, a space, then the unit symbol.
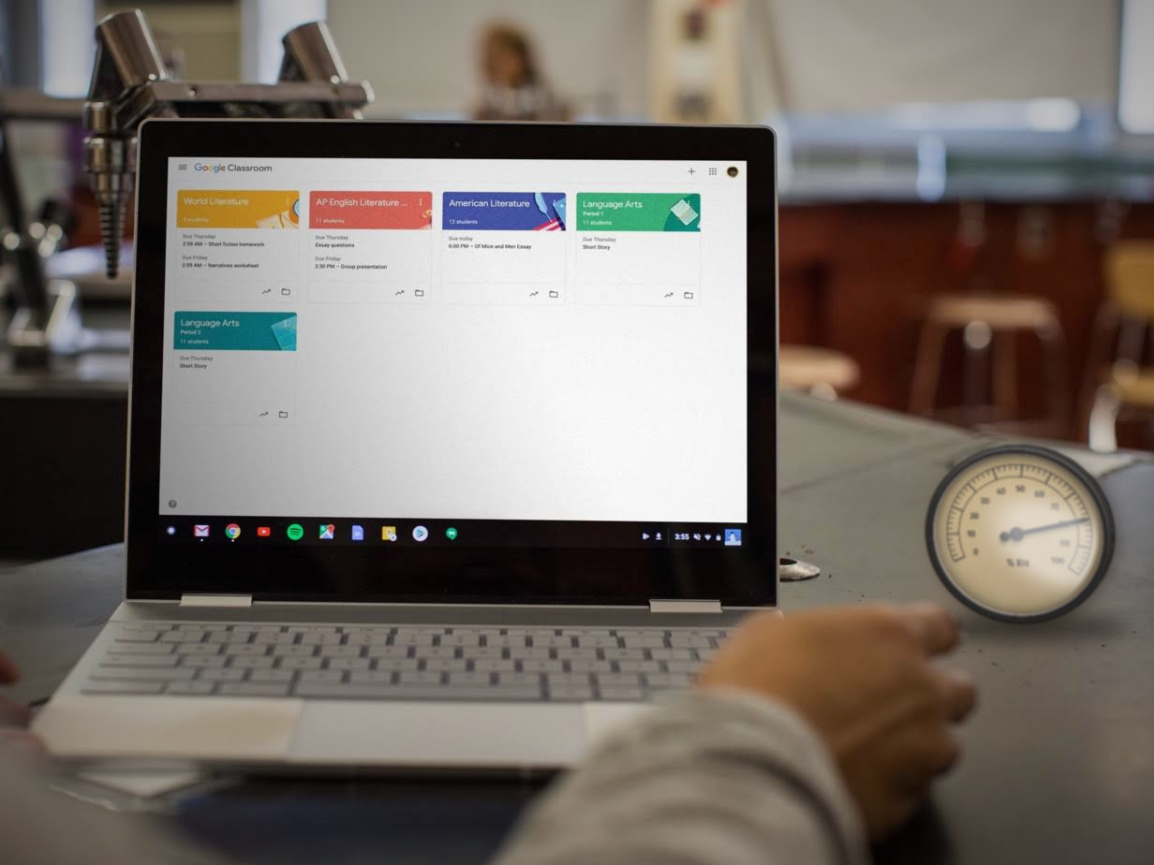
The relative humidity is 80 %
